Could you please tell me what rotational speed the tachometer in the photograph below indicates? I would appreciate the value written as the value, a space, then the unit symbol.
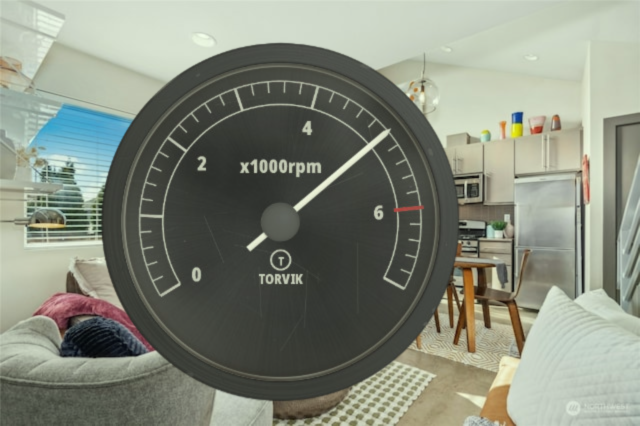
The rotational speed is 5000 rpm
